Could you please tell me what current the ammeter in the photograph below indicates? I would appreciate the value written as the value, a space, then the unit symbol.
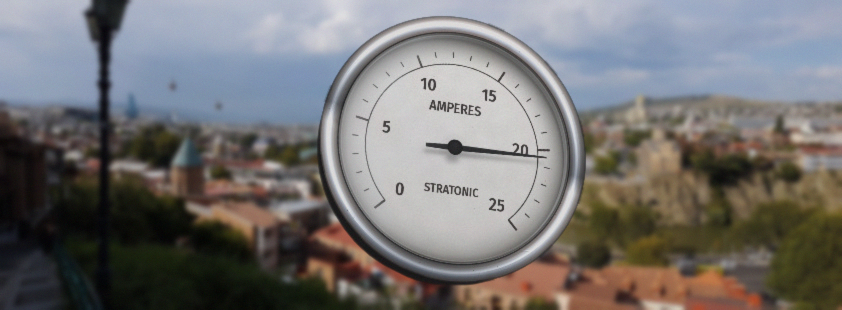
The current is 20.5 A
